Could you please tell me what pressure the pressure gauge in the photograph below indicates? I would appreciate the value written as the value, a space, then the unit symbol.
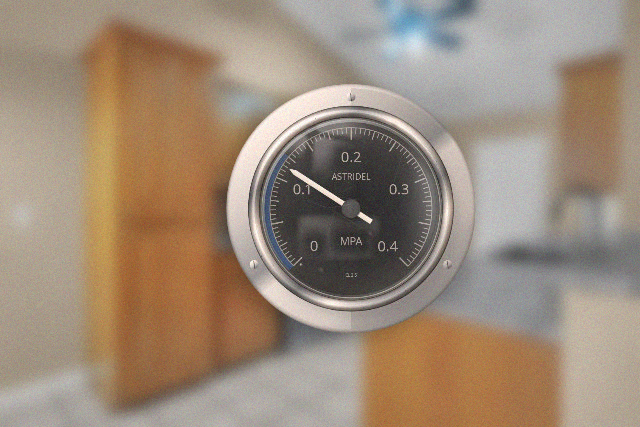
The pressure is 0.115 MPa
